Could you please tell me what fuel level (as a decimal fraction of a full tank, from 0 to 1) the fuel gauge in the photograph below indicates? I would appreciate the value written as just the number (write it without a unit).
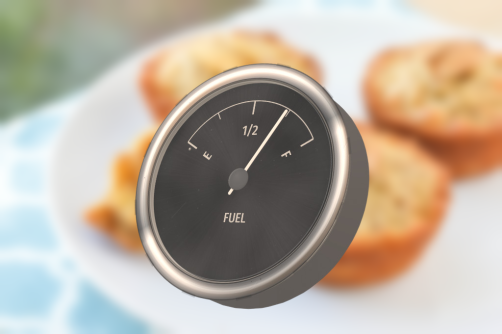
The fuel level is 0.75
